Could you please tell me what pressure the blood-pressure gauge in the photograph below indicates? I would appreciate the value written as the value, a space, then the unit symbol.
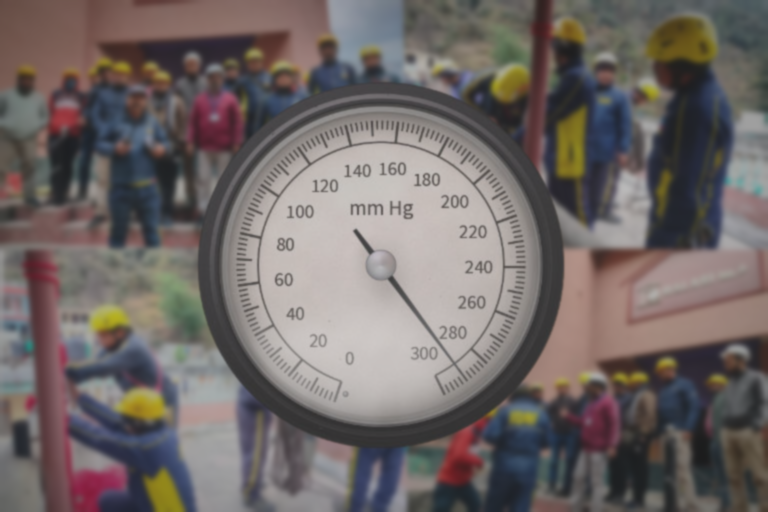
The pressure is 290 mmHg
